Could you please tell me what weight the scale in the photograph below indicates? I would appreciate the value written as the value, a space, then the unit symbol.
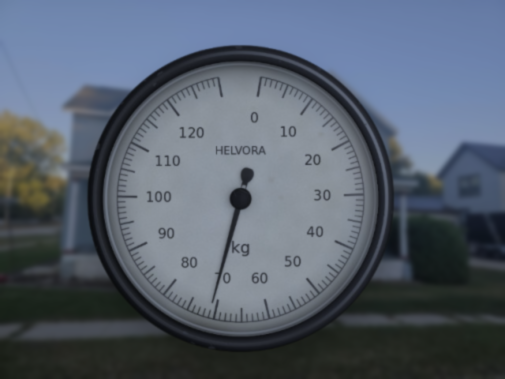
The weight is 71 kg
